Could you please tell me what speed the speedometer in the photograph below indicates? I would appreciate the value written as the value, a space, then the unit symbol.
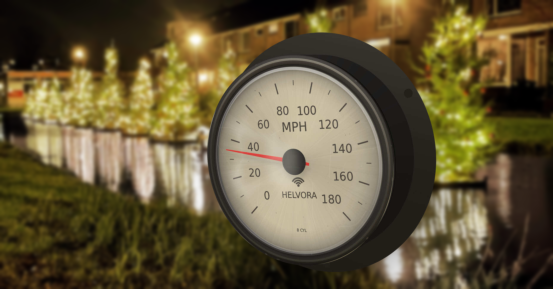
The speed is 35 mph
